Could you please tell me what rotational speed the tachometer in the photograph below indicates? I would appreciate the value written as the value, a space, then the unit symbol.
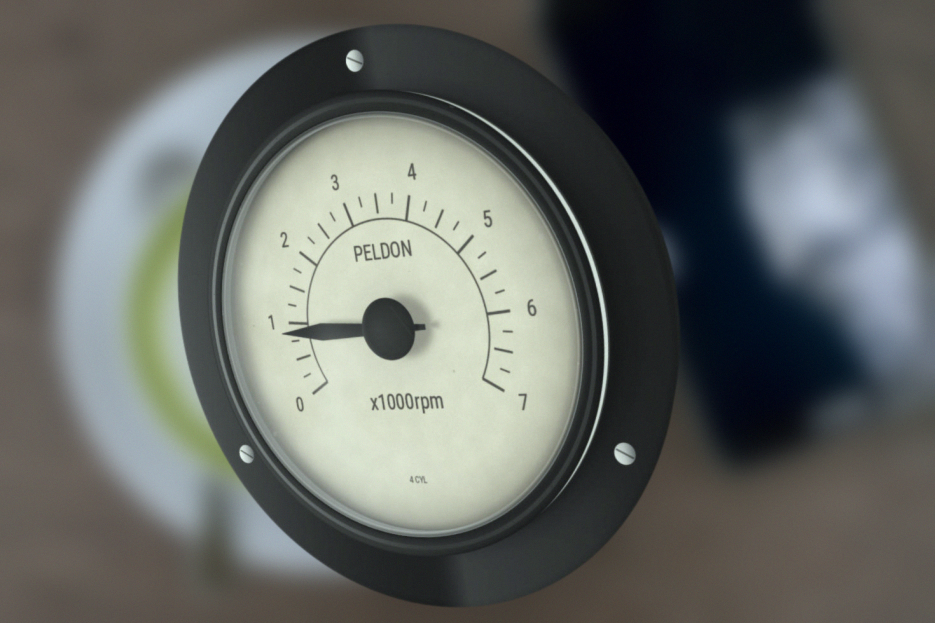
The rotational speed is 875 rpm
